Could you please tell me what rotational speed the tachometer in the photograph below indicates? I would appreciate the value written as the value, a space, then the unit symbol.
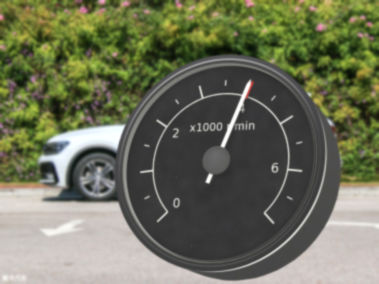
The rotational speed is 4000 rpm
